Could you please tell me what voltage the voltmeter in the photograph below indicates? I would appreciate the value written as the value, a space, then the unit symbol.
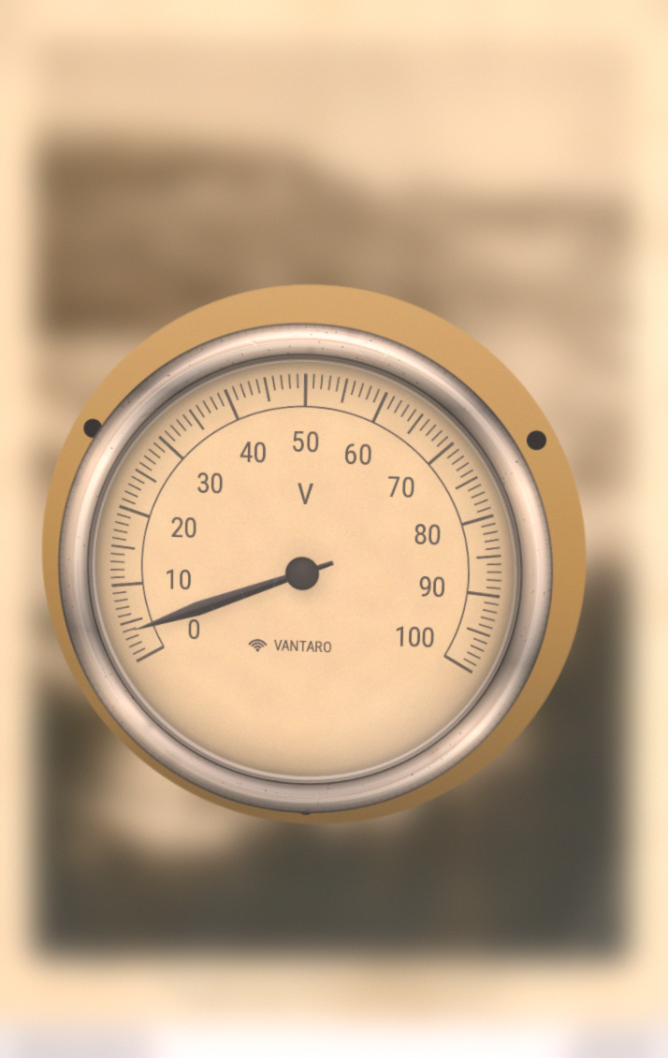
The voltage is 4 V
